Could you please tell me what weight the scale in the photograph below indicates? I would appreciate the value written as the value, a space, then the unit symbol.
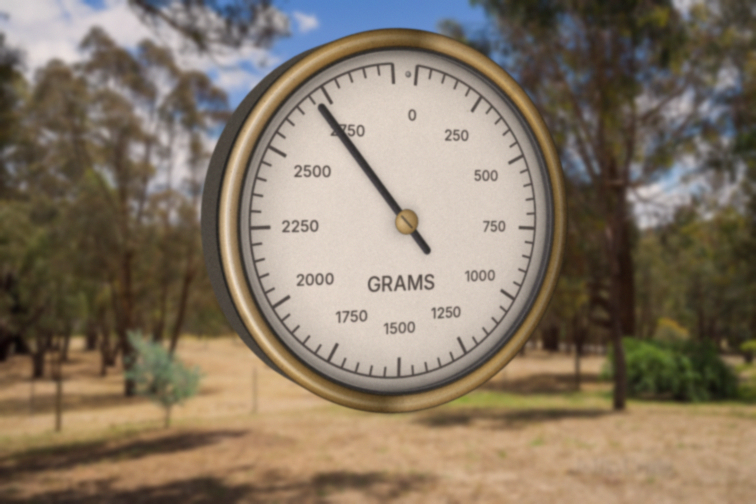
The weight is 2700 g
